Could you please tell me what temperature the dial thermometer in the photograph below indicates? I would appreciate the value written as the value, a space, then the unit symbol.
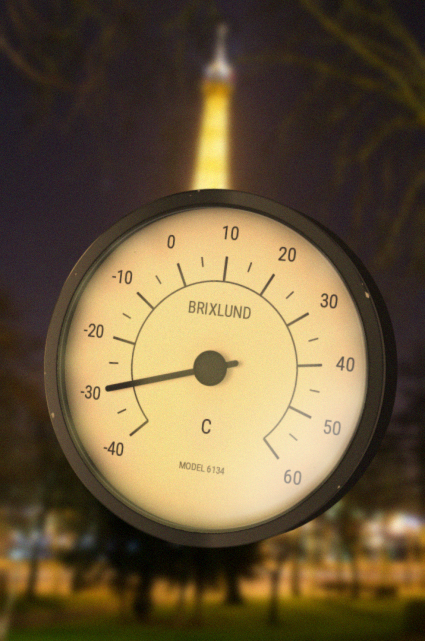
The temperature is -30 °C
